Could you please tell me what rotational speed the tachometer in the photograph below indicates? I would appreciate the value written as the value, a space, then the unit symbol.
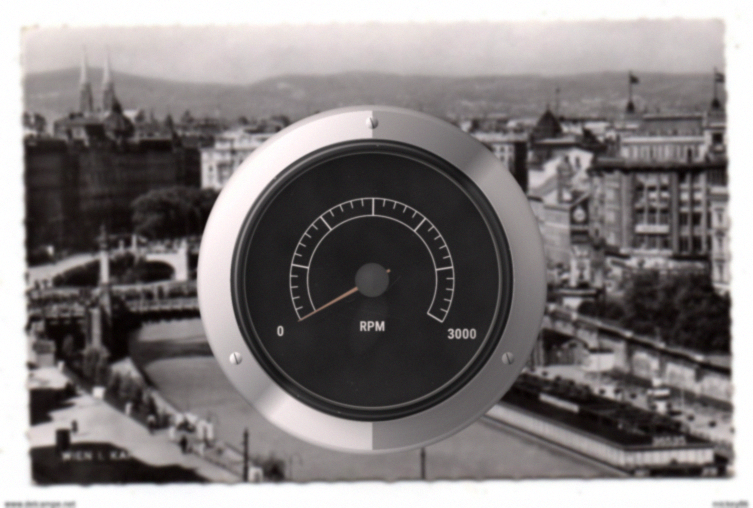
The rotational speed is 0 rpm
